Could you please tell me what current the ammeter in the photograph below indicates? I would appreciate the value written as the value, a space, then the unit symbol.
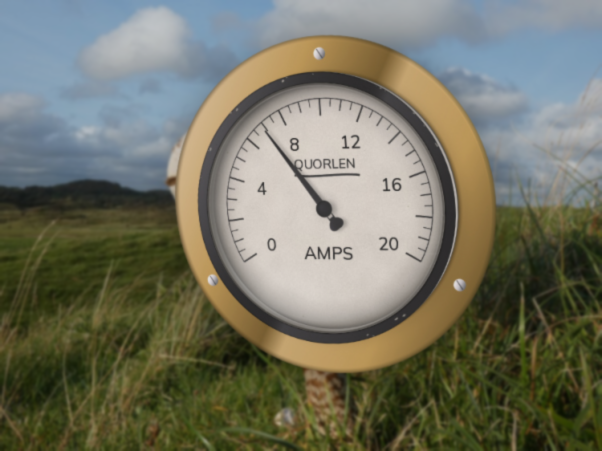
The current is 7 A
